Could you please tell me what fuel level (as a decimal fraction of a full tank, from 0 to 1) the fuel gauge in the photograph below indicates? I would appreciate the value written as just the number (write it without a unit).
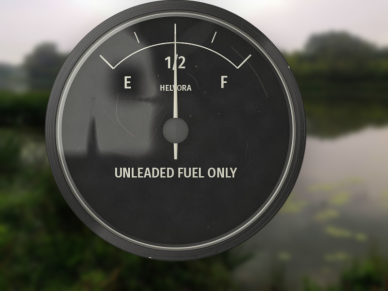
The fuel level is 0.5
